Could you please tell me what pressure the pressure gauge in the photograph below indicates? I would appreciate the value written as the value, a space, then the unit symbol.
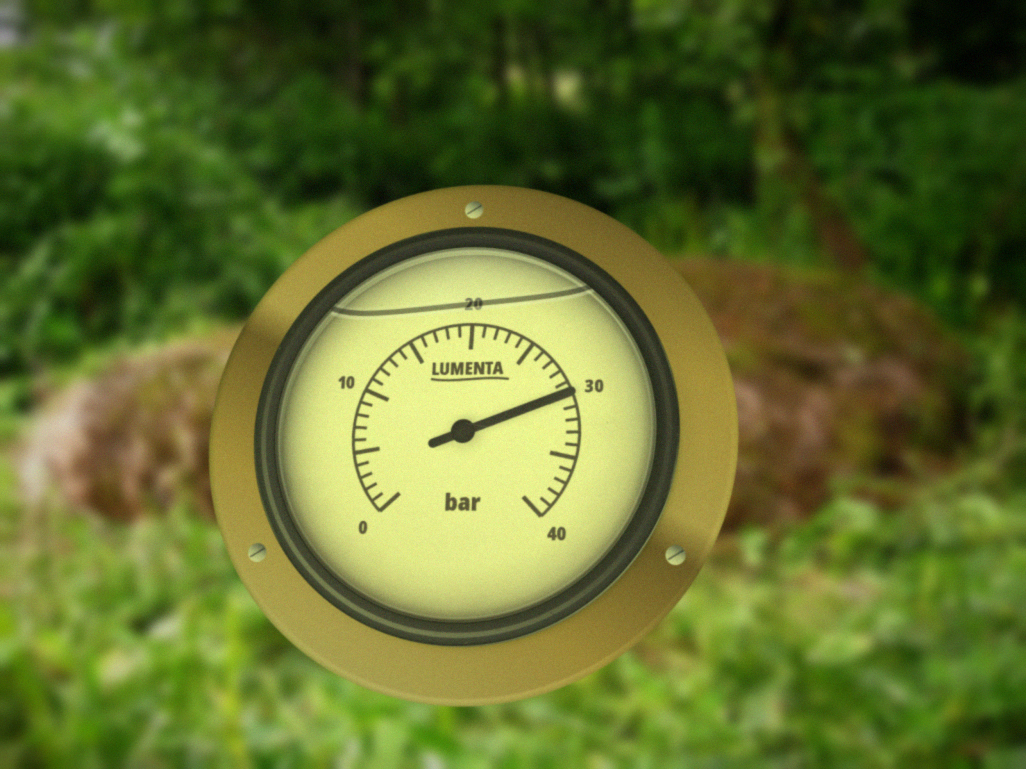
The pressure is 30 bar
